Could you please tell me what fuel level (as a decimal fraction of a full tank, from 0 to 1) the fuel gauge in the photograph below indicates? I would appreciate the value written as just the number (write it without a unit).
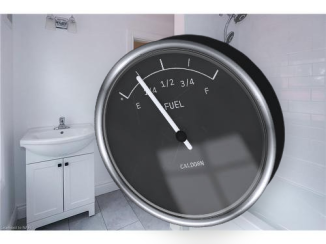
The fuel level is 0.25
